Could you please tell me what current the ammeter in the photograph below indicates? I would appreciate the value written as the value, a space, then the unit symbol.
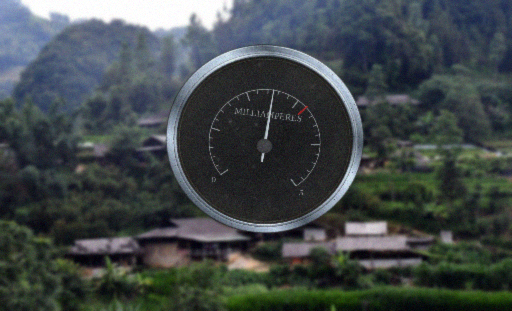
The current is 2.5 mA
